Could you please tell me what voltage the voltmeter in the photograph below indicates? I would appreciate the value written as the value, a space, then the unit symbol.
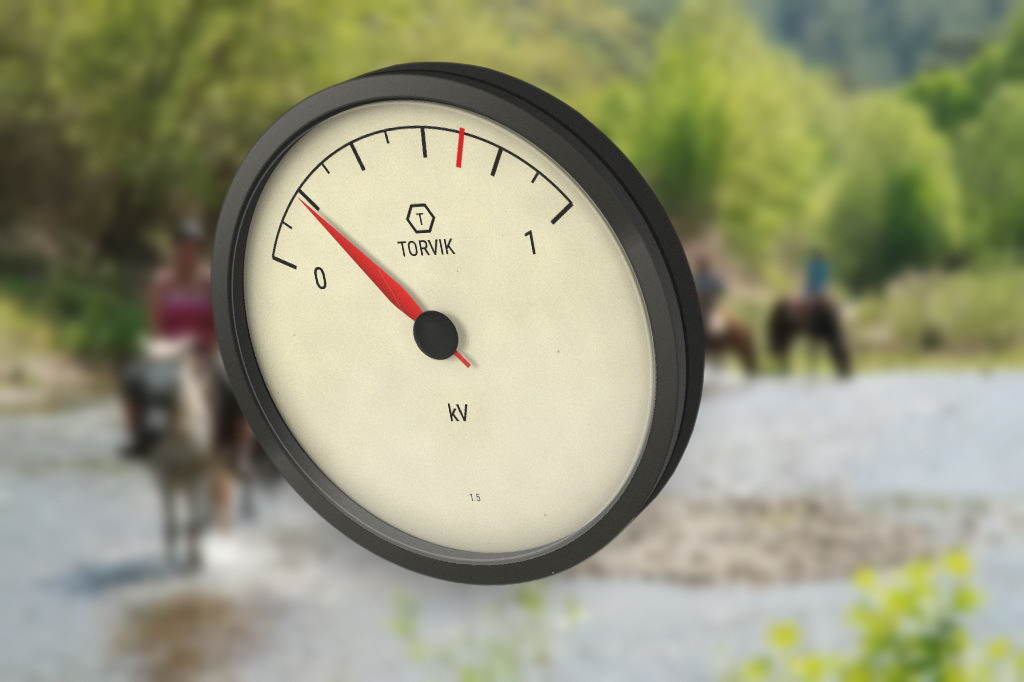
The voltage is 0.2 kV
